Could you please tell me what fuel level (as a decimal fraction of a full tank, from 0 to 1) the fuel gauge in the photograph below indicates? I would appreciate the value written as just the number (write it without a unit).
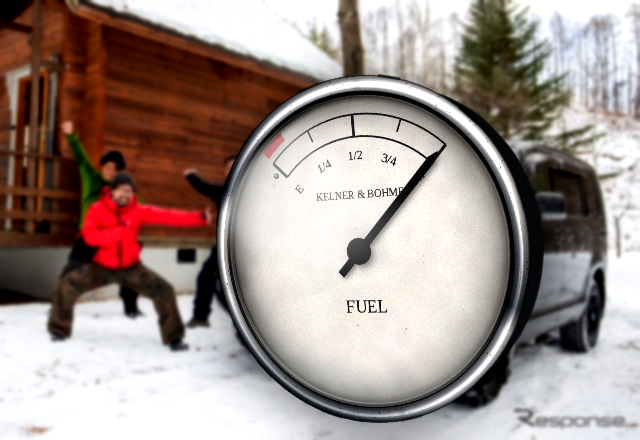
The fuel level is 1
